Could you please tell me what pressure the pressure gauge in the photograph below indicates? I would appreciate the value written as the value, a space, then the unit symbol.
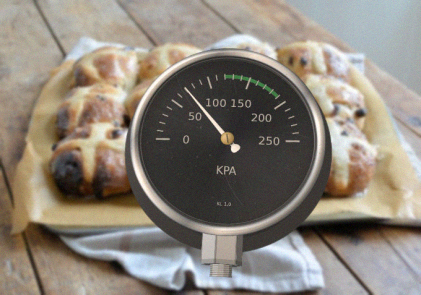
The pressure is 70 kPa
